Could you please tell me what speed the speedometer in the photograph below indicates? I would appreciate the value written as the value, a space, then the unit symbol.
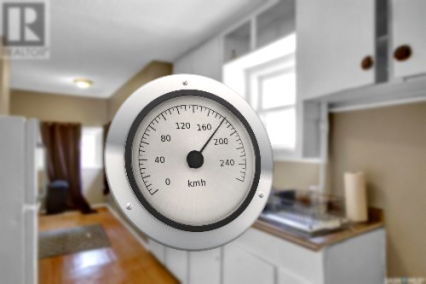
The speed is 180 km/h
